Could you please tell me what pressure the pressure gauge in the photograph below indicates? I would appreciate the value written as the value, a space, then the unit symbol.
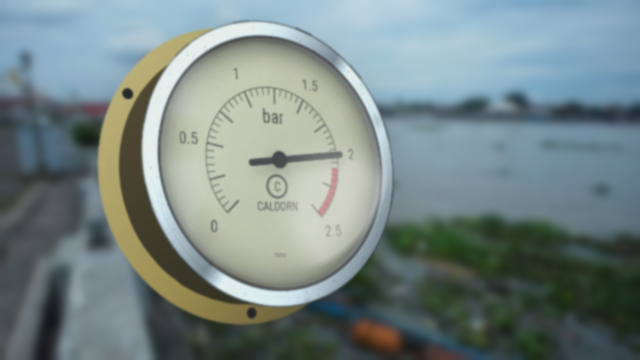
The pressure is 2 bar
